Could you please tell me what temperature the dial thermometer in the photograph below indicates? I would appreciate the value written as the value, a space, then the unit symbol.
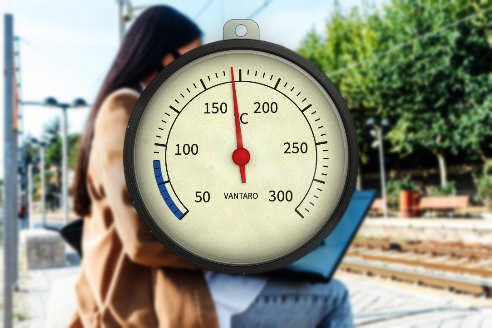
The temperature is 170 °C
